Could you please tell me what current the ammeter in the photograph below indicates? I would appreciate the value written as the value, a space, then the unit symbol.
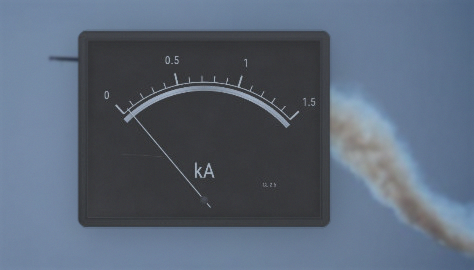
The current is 0.05 kA
